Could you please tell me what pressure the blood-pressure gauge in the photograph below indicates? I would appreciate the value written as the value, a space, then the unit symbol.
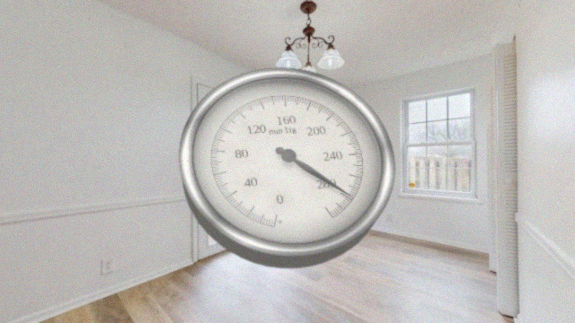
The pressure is 280 mmHg
